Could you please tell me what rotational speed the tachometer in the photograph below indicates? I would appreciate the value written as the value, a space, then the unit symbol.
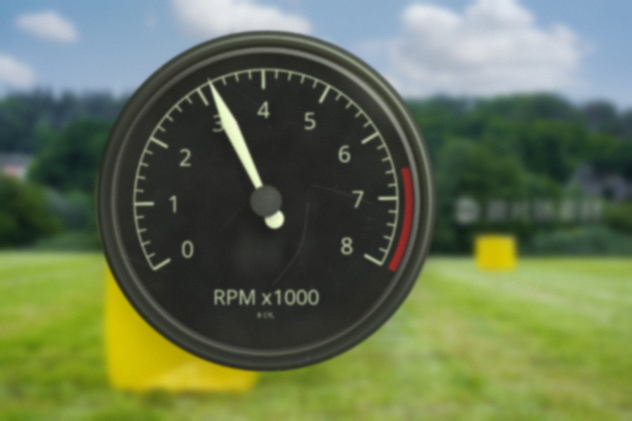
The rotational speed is 3200 rpm
